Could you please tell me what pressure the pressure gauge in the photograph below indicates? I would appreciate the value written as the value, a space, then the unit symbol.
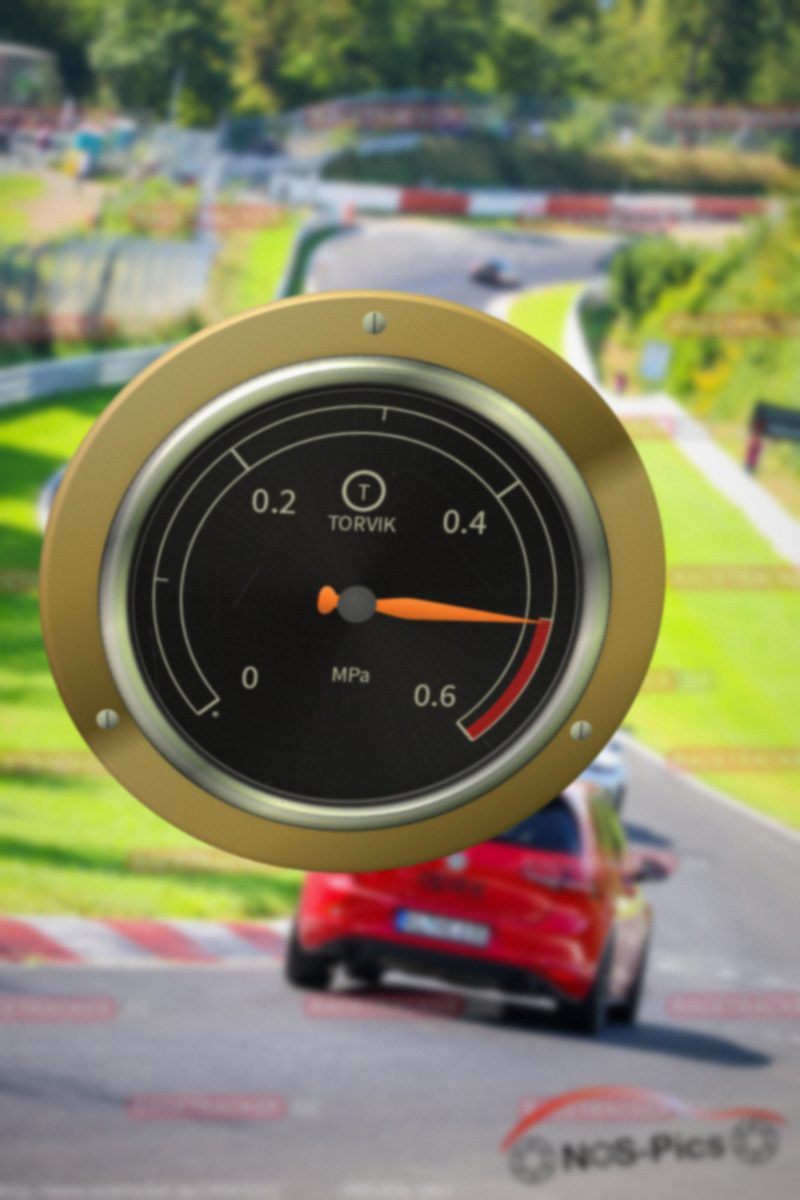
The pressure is 0.5 MPa
